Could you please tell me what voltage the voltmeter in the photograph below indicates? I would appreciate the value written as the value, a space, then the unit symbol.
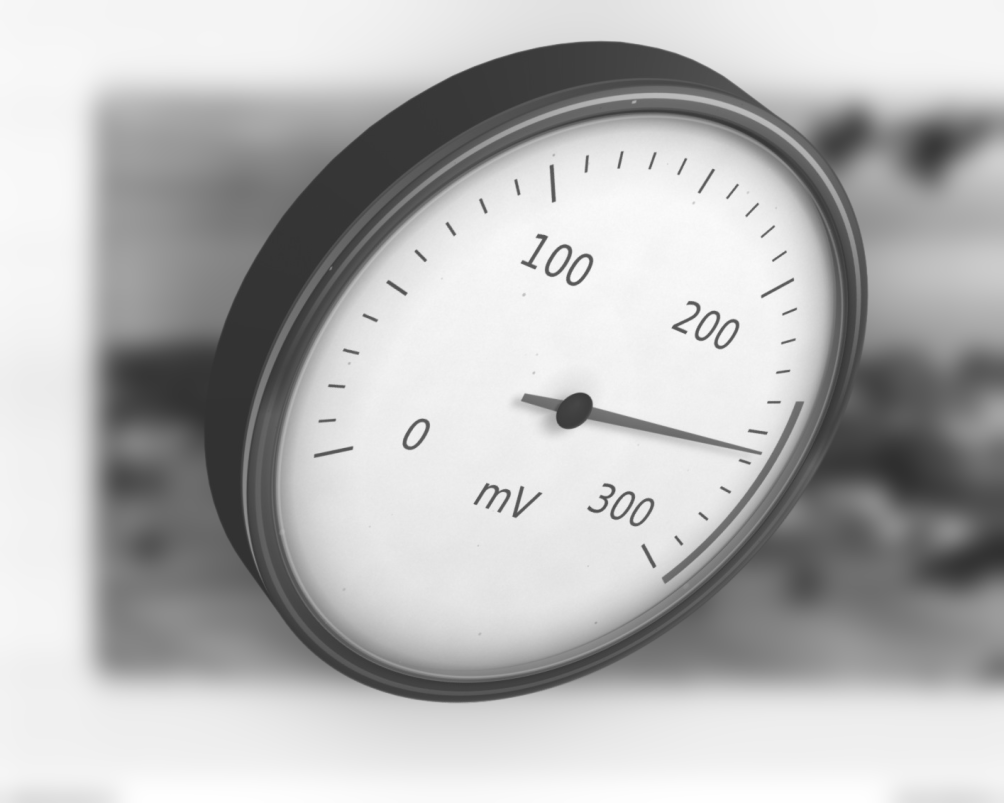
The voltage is 255 mV
